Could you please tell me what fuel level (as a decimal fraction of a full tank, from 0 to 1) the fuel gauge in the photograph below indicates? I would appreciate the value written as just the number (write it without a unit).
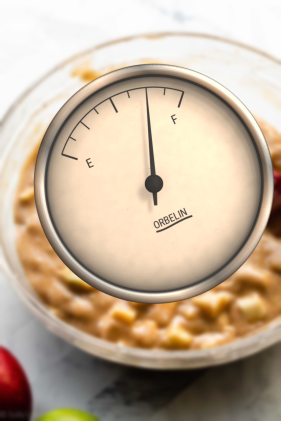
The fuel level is 0.75
